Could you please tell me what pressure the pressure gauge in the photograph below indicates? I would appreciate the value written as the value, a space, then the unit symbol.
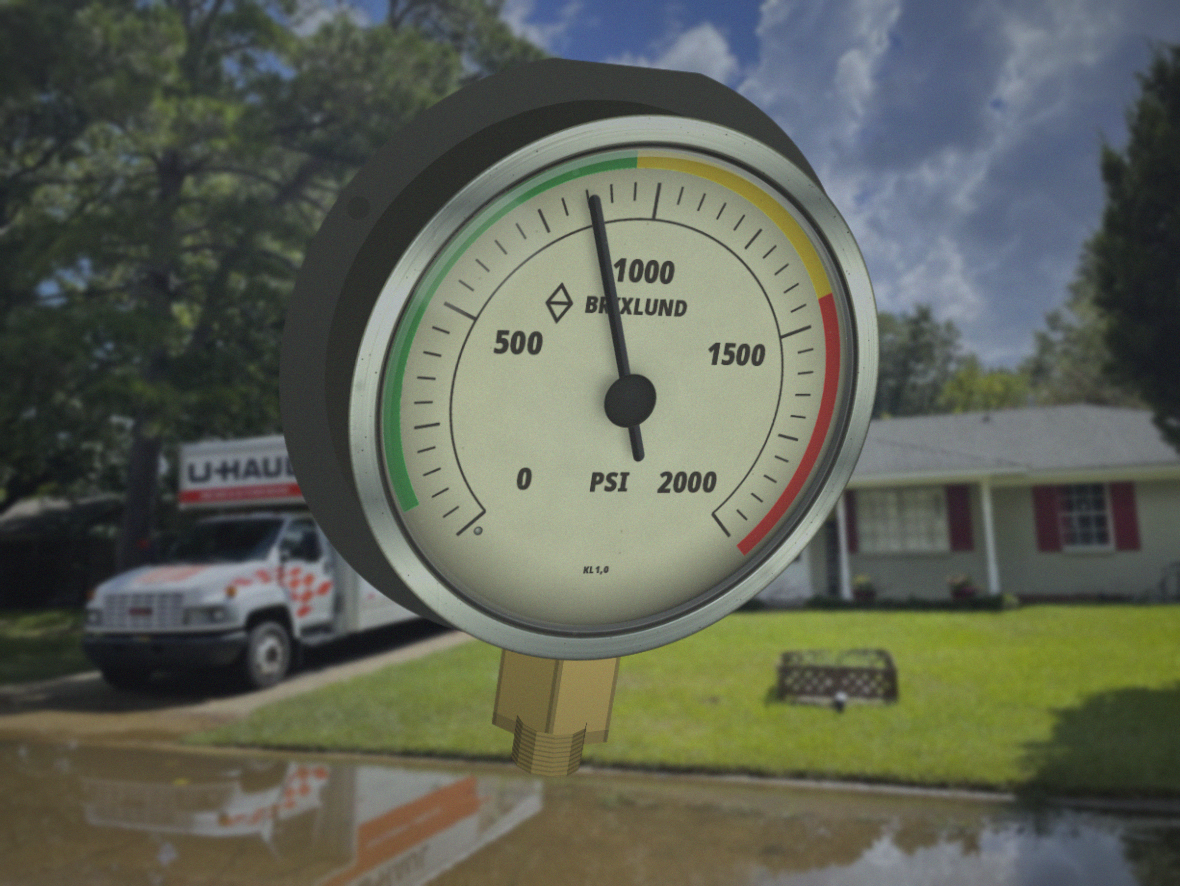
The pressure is 850 psi
